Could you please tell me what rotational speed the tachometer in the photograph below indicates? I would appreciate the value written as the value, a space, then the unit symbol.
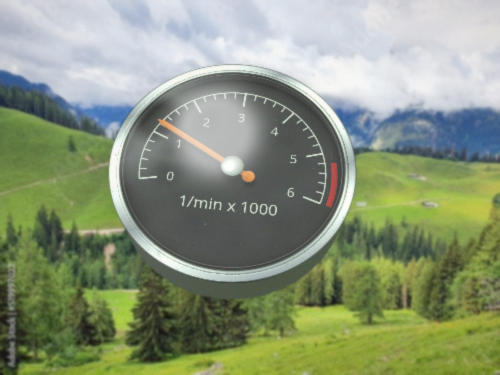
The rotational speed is 1200 rpm
